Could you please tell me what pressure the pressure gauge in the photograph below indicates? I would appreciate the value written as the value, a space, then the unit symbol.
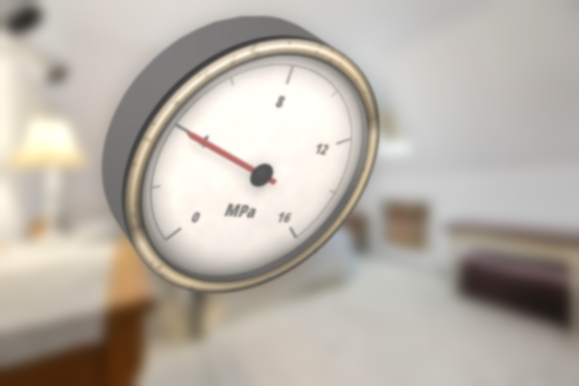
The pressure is 4 MPa
